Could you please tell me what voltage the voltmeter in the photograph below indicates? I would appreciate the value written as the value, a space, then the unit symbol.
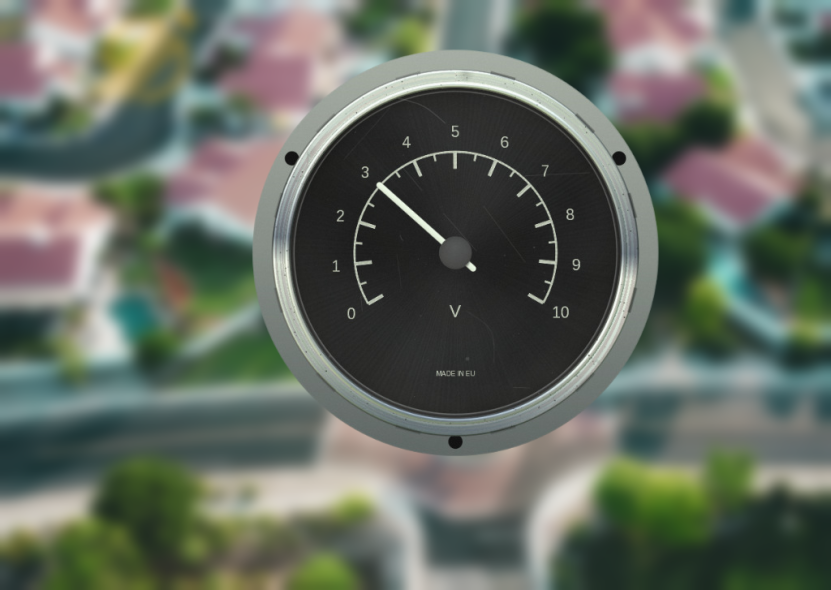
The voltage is 3 V
